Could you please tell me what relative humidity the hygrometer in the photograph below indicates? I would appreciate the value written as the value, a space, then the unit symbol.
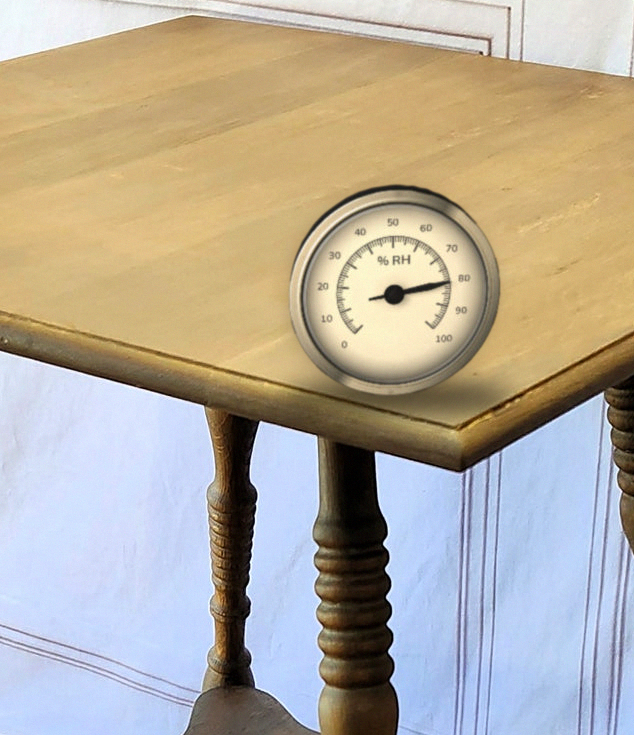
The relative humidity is 80 %
